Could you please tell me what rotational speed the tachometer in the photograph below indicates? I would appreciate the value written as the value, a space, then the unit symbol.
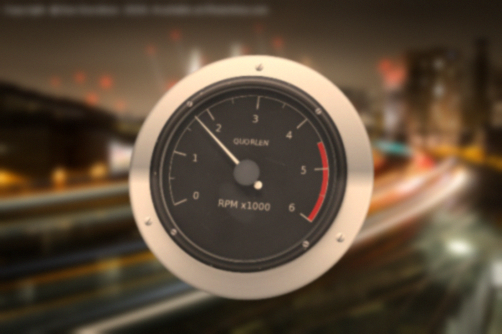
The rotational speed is 1750 rpm
